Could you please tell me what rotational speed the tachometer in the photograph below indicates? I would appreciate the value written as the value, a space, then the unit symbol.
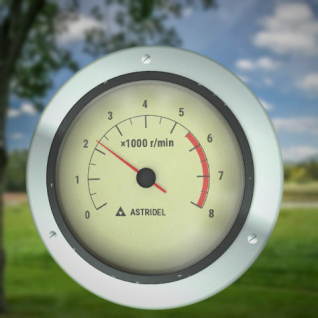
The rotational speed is 2250 rpm
